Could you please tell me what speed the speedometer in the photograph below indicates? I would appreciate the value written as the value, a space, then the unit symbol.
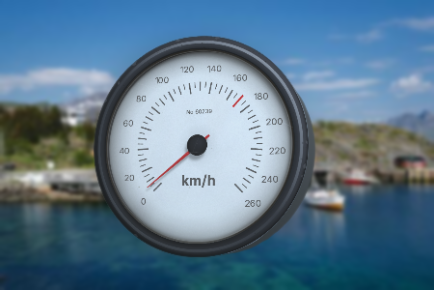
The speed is 5 km/h
